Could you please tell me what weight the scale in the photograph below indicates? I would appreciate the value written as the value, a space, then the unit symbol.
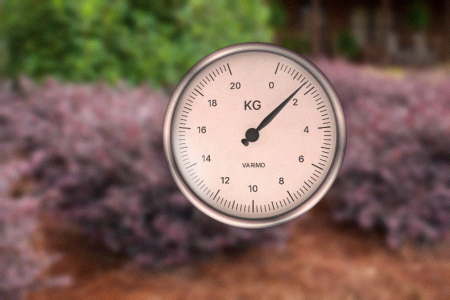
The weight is 1.6 kg
